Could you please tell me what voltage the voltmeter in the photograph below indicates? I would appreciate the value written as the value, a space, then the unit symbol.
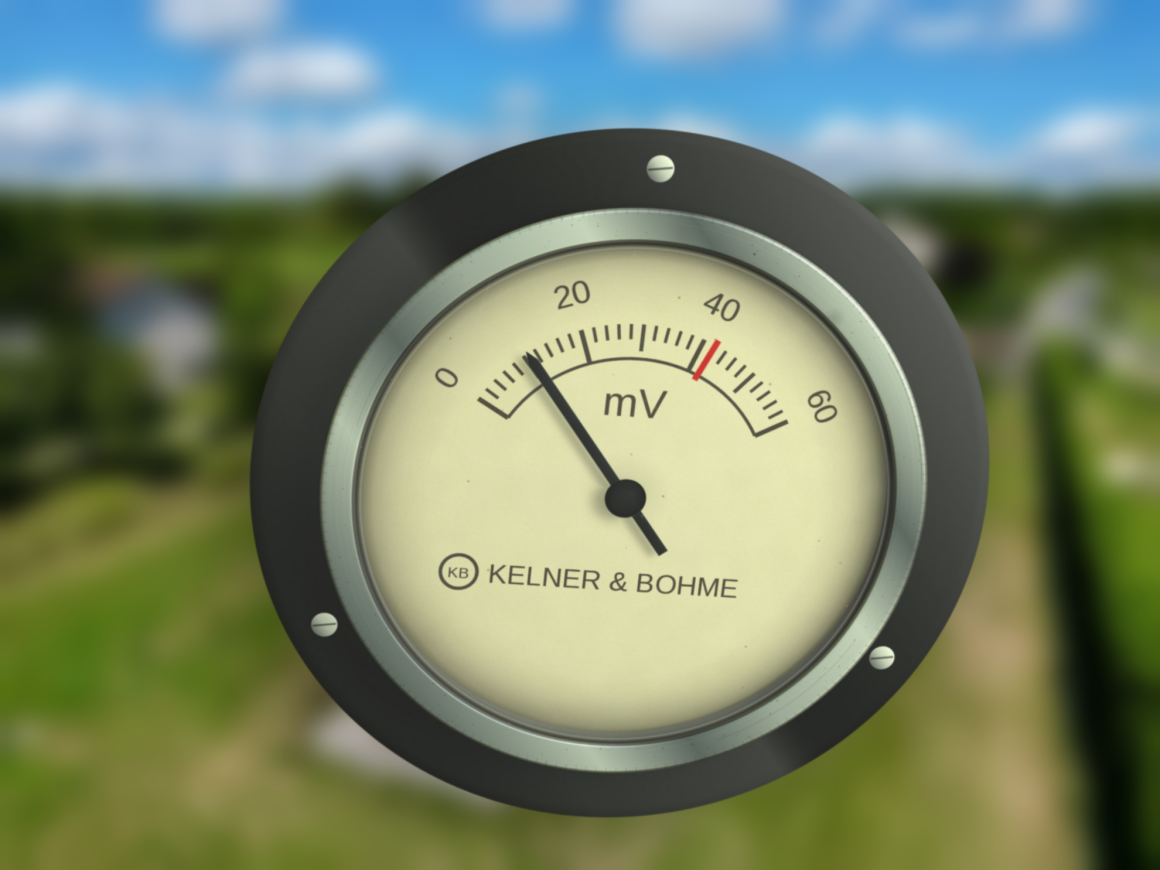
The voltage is 11 mV
